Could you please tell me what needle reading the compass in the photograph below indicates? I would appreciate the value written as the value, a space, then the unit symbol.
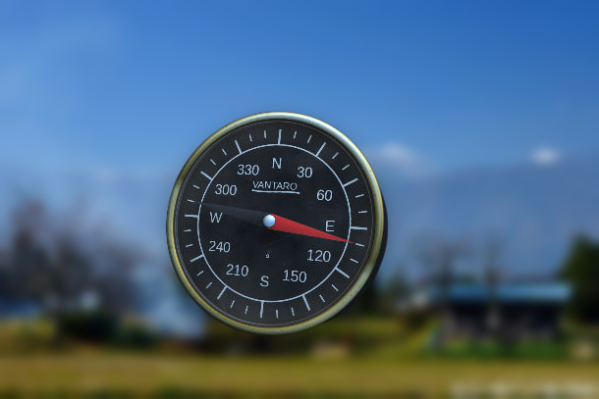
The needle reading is 100 °
